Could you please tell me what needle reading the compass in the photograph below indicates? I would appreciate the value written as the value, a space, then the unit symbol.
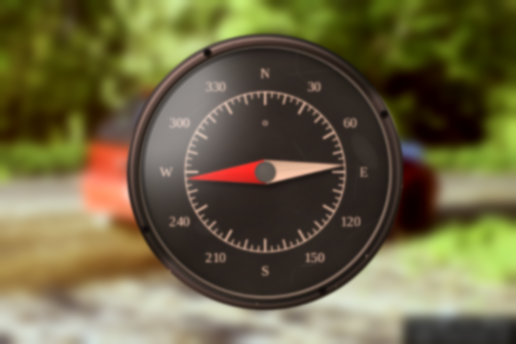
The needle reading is 265 °
